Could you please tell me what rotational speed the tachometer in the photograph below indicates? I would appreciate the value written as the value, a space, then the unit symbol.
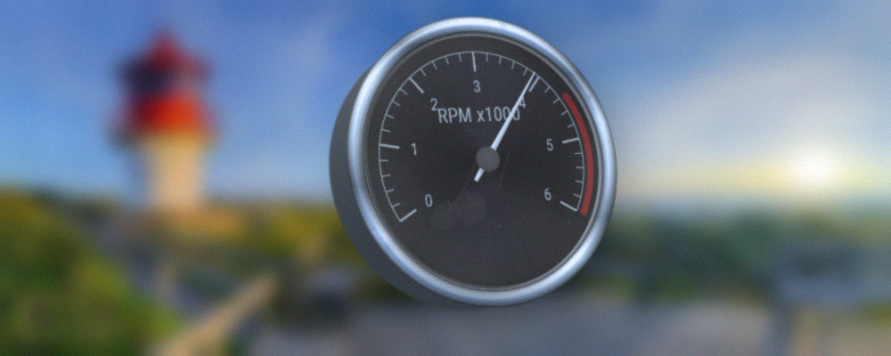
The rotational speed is 3900 rpm
